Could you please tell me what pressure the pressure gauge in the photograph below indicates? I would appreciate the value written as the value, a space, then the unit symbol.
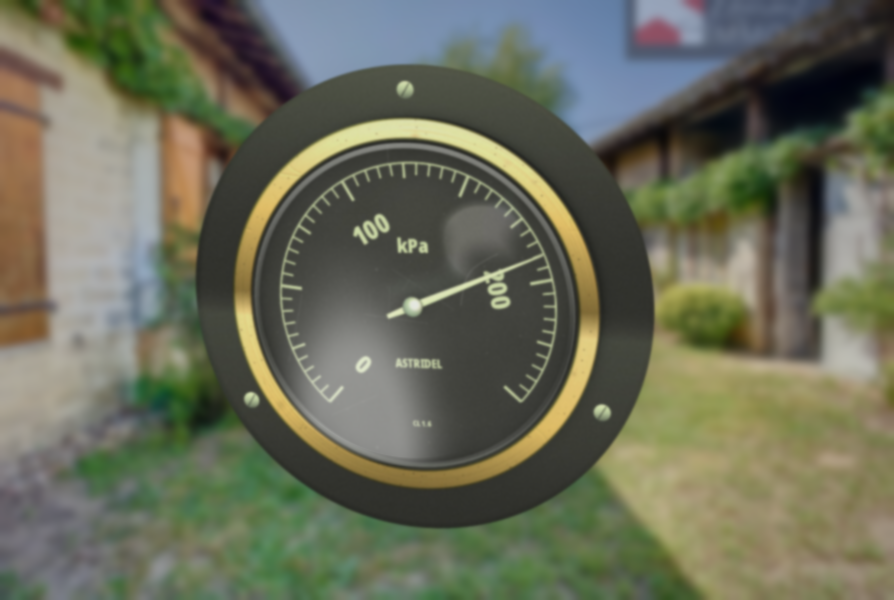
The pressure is 190 kPa
